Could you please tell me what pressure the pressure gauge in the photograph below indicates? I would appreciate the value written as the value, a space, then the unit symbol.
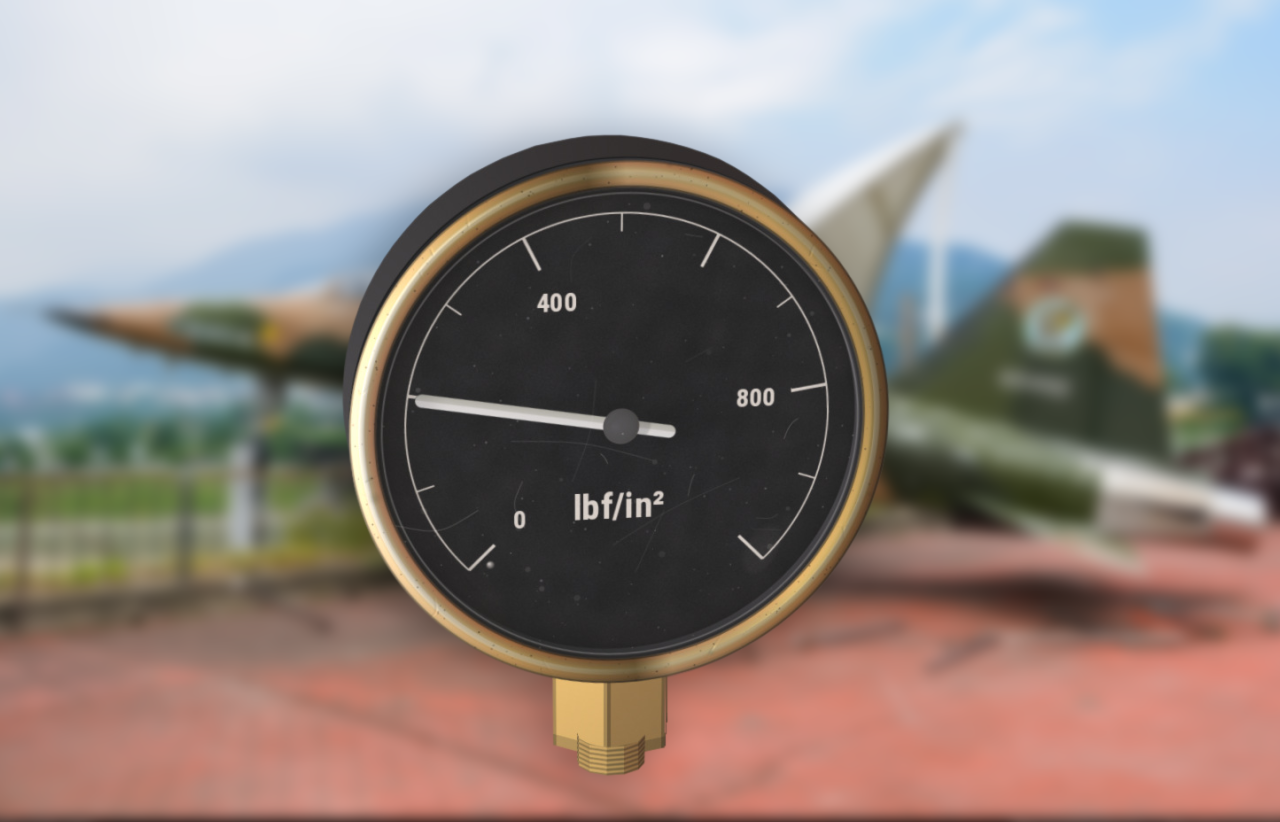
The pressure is 200 psi
